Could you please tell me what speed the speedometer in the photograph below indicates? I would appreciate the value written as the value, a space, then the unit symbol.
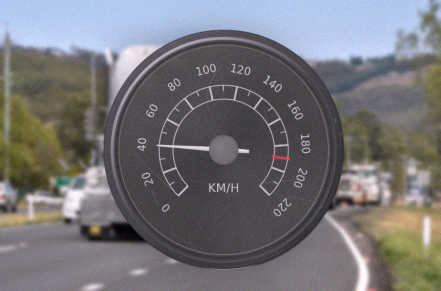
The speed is 40 km/h
